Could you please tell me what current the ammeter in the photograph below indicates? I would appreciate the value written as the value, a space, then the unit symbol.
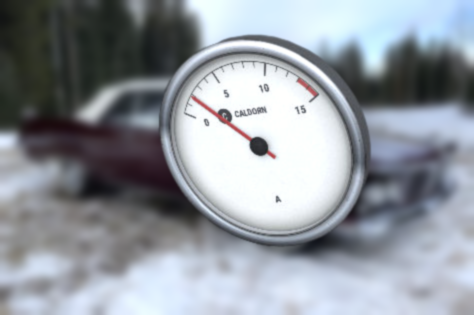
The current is 2 A
